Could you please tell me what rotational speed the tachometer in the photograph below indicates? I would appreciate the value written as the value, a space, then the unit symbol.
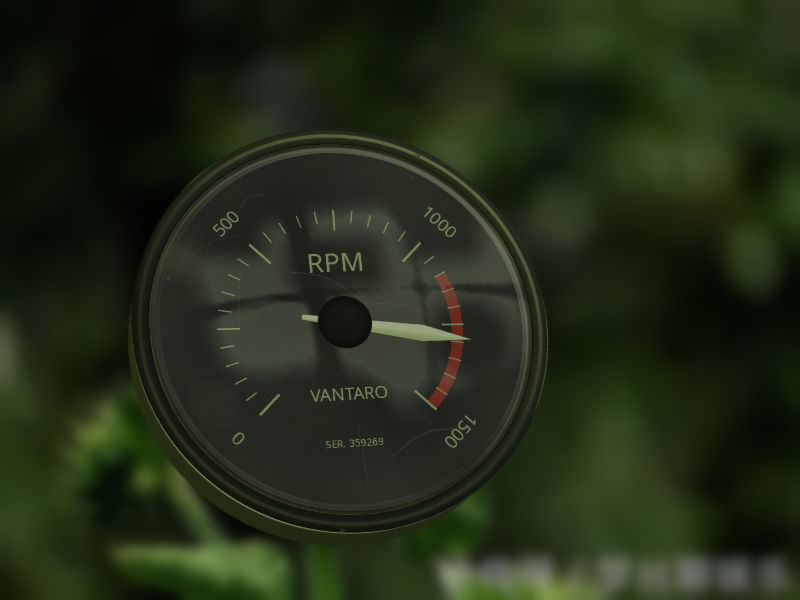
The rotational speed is 1300 rpm
